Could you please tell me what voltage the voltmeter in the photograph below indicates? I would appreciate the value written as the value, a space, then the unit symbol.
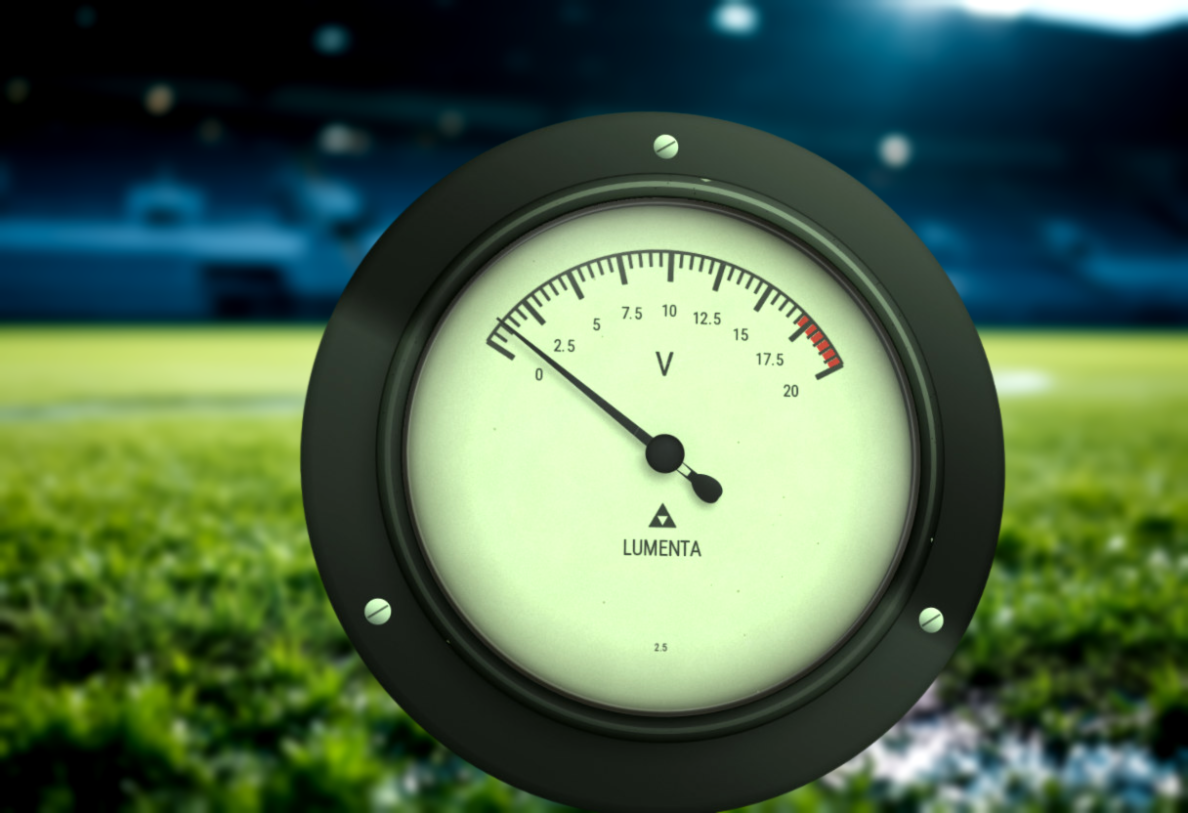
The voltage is 1 V
